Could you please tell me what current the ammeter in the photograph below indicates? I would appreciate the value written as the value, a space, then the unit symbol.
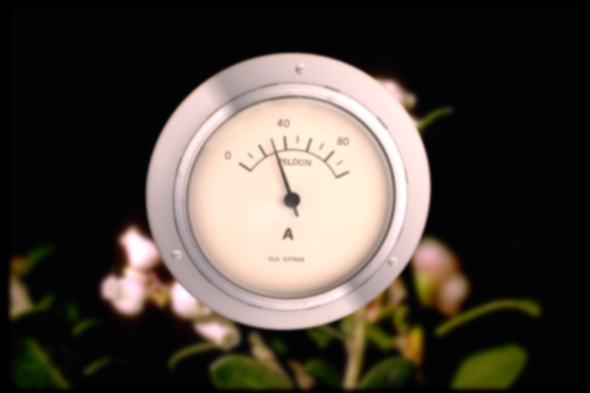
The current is 30 A
